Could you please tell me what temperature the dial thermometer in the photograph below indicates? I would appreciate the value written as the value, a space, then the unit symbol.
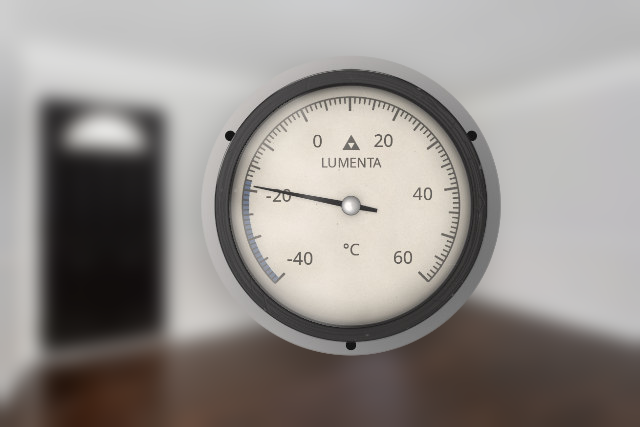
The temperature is -19 °C
